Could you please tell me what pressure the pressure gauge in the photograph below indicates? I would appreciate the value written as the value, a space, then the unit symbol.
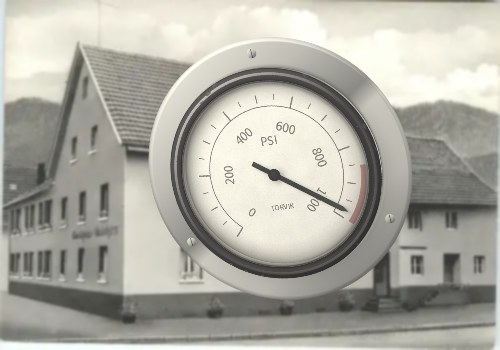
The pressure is 975 psi
